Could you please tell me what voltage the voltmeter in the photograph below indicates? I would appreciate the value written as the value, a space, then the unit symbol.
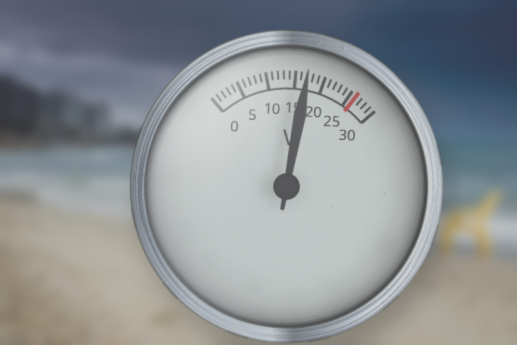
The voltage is 17 V
